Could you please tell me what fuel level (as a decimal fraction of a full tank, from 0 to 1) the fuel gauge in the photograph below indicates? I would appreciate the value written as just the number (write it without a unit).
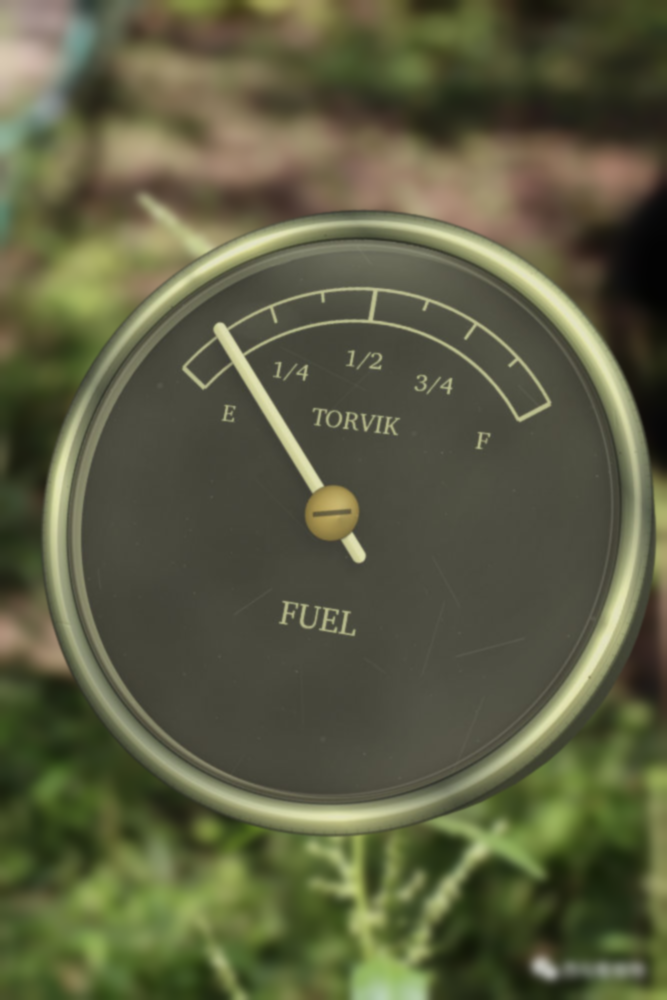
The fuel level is 0.125
